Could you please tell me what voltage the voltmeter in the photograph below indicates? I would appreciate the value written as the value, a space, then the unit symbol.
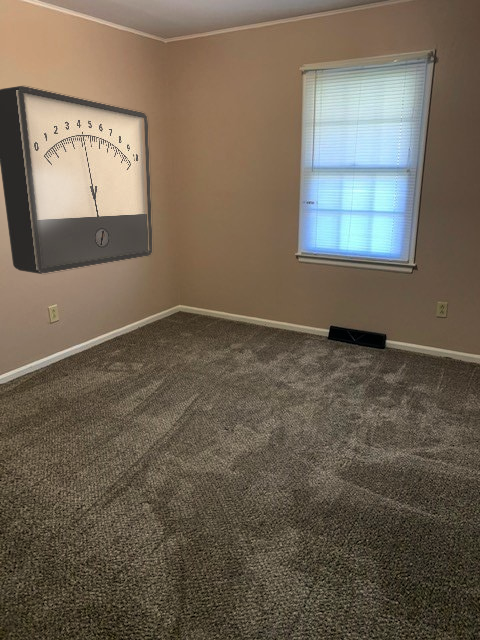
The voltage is 4 V
